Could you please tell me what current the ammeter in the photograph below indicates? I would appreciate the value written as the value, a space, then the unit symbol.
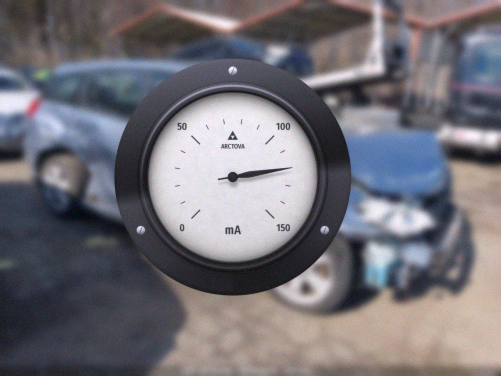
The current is 120 mA
